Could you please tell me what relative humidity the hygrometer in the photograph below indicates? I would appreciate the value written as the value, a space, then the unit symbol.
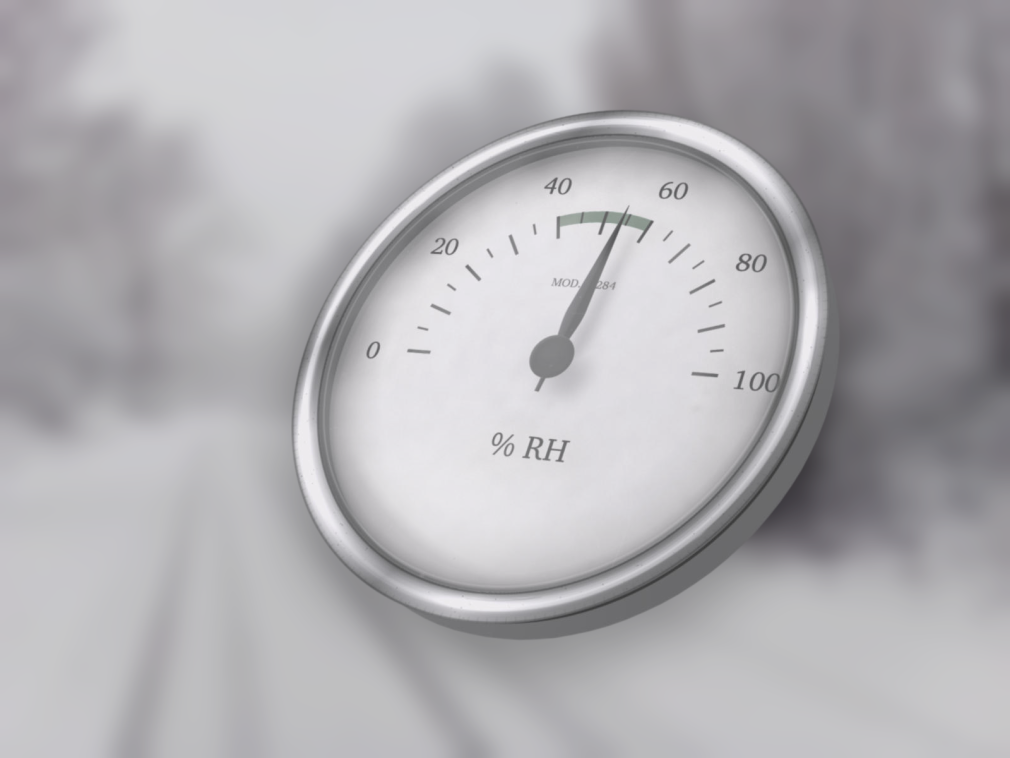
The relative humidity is 55 %
